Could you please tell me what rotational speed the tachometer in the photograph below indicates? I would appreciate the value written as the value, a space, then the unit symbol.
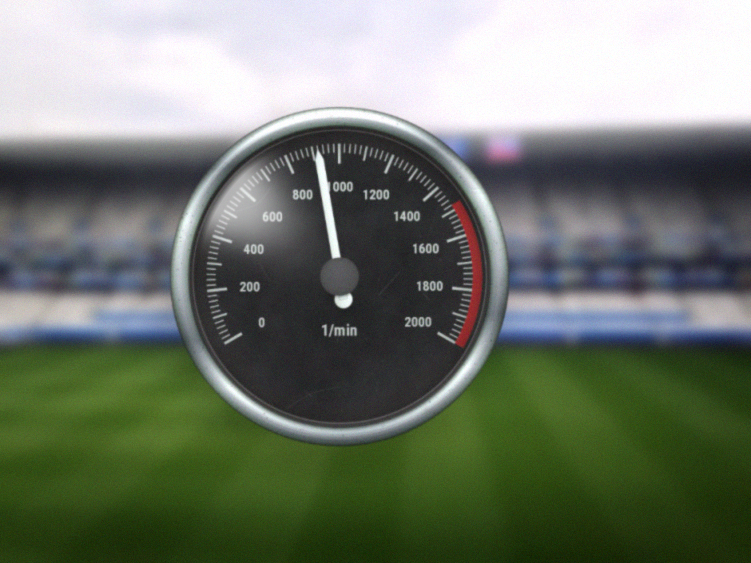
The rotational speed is 920 rpm
